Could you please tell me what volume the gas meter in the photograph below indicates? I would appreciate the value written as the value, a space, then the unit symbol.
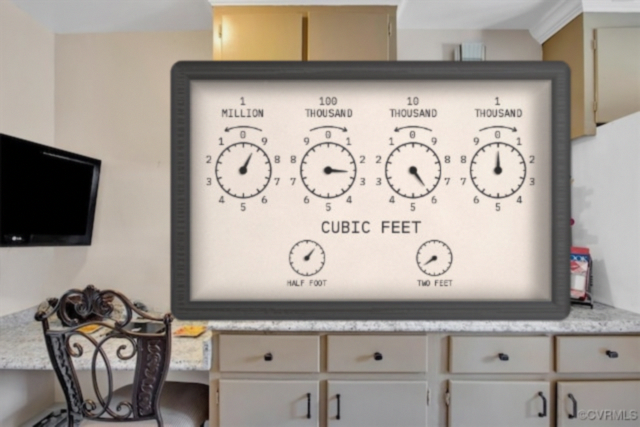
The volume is 926000 ft³
